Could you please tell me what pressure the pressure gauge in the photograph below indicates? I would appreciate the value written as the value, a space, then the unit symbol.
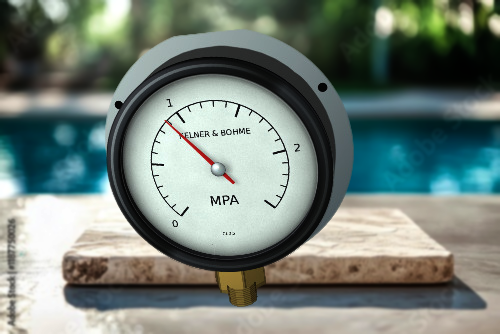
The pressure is 0.9 MPa
